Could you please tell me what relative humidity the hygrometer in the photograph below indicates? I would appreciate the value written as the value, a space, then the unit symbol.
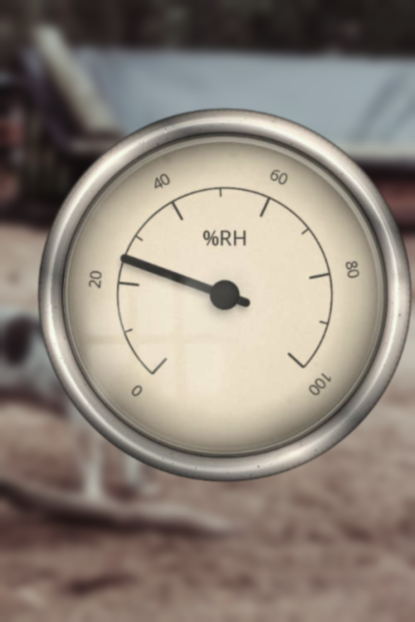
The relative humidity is 25 %
